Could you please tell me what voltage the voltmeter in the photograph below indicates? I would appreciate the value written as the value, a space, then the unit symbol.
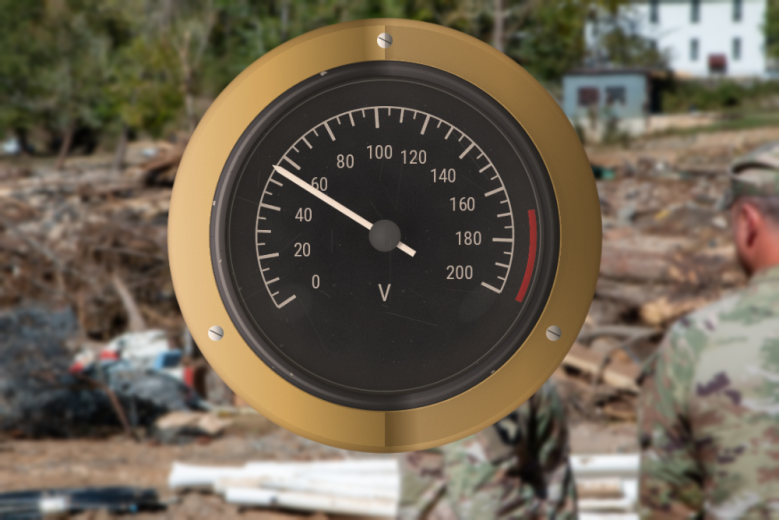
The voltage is 55 V
